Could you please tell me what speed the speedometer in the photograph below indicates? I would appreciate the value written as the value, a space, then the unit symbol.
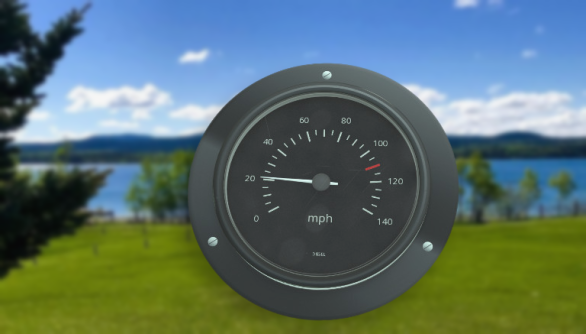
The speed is 20 mph
